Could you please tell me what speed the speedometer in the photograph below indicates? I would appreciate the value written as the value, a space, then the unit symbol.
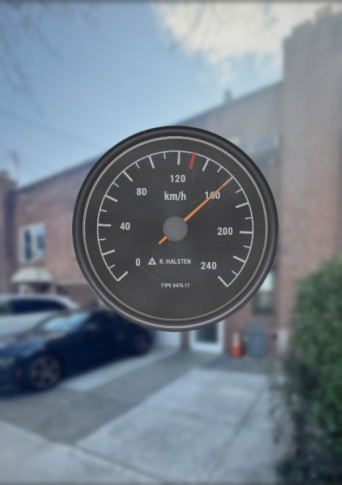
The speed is 160 km/h
